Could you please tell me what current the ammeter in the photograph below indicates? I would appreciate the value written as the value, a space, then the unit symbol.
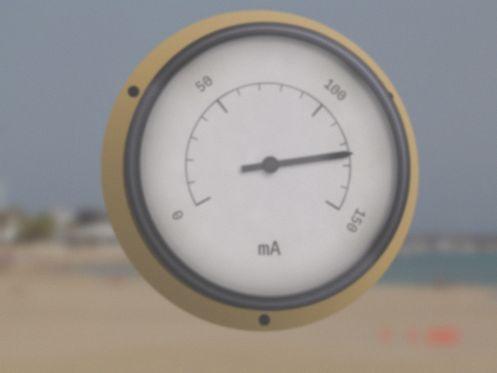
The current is 125 mA
